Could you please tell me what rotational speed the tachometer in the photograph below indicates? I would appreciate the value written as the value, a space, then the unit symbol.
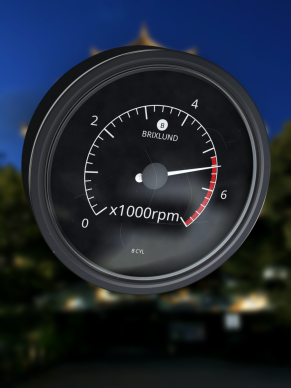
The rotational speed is 5400 rpm
